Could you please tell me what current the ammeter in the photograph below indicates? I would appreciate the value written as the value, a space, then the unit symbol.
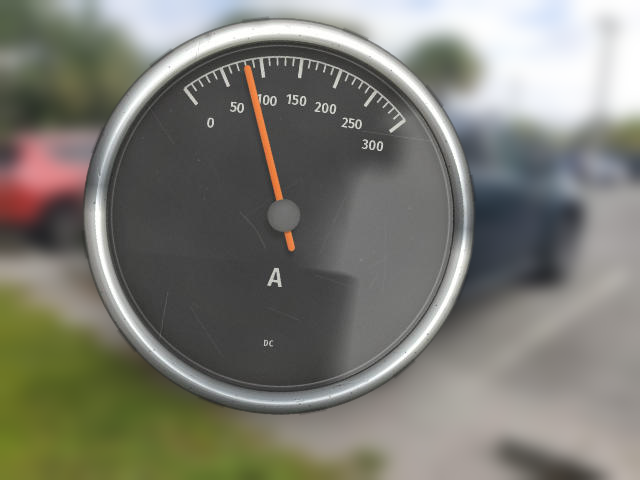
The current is 80 A
